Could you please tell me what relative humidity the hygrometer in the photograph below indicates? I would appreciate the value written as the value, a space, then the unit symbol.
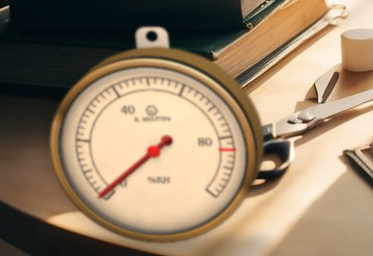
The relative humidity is 2 %
